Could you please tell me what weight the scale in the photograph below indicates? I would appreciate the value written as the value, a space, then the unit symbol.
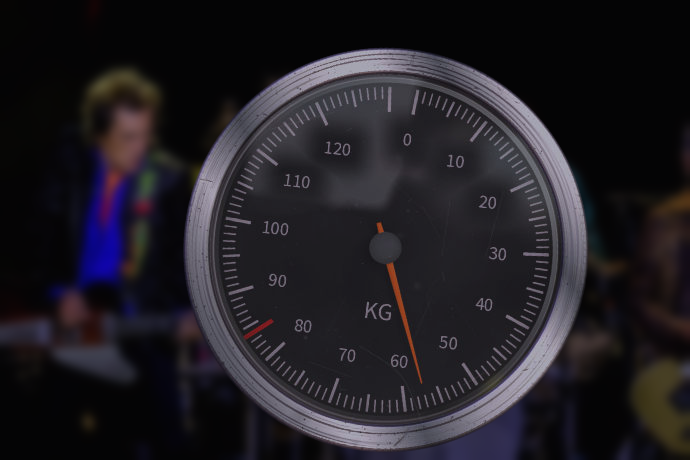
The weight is 57 kg
